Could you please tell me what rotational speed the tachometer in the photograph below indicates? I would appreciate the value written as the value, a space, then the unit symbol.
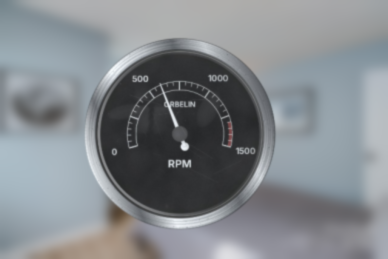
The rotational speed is 600 rpm
